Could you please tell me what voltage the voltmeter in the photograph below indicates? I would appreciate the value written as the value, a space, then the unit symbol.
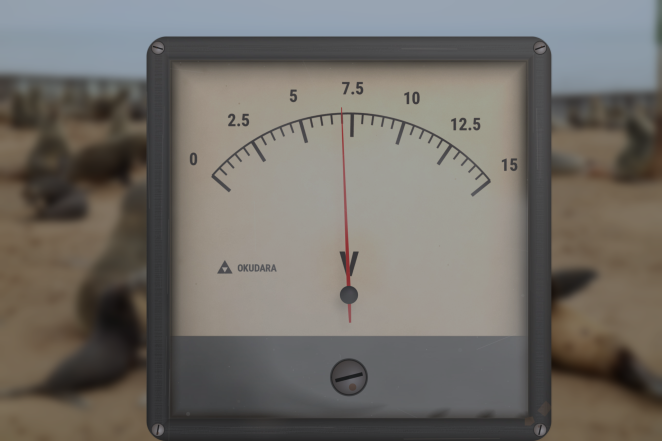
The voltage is 7 V
